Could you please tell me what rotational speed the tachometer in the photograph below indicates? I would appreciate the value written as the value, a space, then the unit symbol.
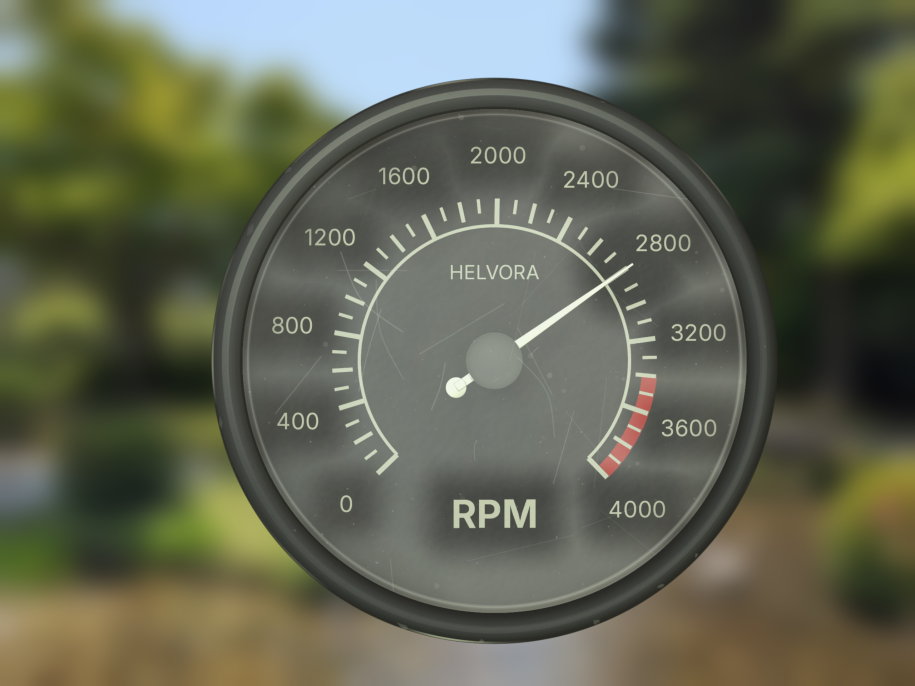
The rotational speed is 2800 rpm
